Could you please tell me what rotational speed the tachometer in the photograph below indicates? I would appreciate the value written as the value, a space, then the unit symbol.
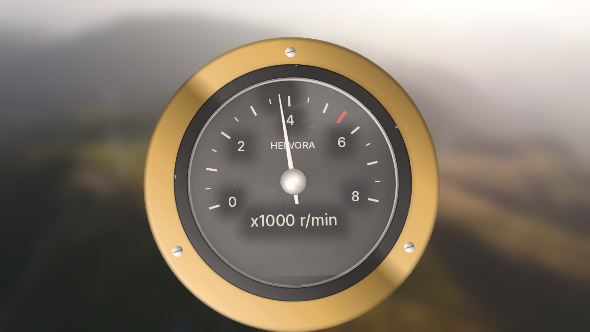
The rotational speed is 3750 rpm
